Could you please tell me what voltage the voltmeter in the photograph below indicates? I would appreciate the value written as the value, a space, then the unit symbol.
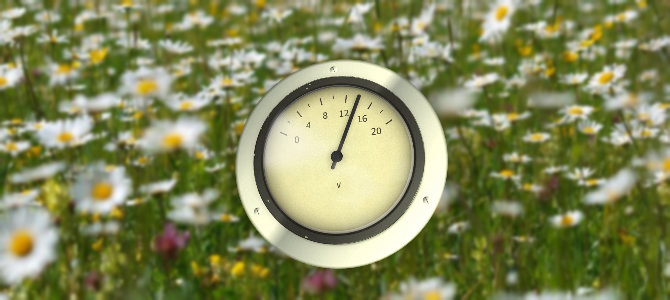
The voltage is 14 V
